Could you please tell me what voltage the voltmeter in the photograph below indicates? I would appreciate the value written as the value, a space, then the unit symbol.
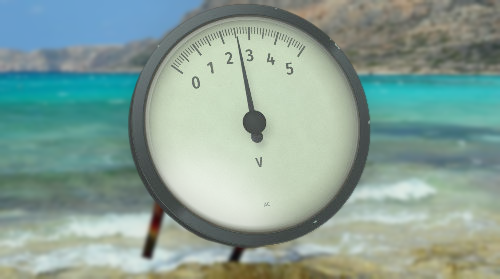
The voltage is 2.5 V
